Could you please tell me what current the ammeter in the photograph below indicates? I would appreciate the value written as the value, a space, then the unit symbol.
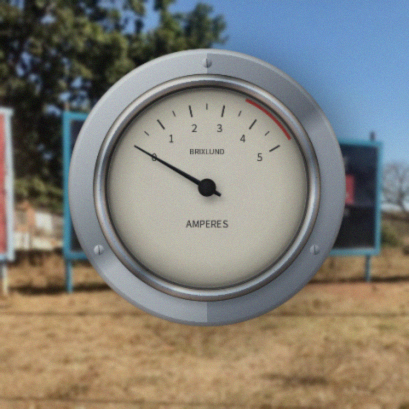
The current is 0 A
